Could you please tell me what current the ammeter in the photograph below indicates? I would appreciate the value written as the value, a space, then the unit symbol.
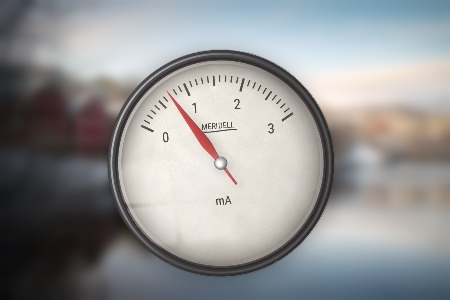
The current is 0.7 mA
